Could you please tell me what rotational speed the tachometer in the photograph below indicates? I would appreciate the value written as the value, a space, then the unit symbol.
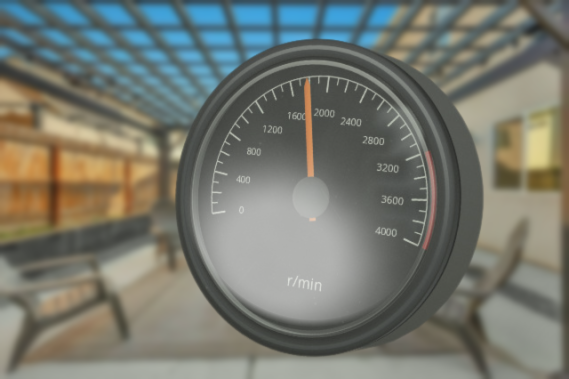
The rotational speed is 1800 rpm
